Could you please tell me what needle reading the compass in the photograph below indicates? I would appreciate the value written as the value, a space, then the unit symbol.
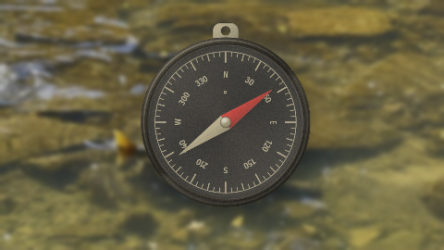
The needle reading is 55 °
